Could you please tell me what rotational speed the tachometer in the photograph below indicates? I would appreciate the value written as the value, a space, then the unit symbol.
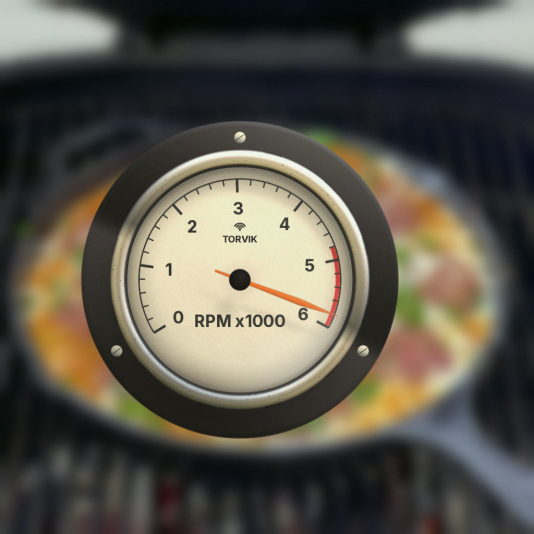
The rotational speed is 5800 rpm
